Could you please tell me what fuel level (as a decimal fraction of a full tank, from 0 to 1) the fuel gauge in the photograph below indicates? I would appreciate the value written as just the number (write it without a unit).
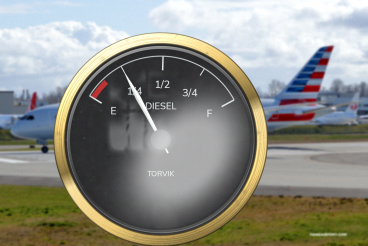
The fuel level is 0.25
